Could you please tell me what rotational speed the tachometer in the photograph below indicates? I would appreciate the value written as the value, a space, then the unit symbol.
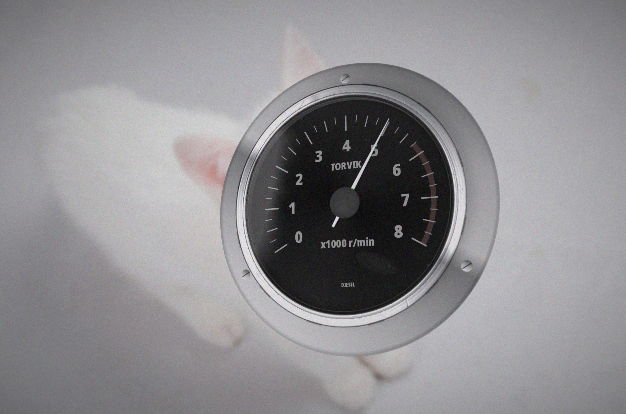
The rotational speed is 5000 rpm
